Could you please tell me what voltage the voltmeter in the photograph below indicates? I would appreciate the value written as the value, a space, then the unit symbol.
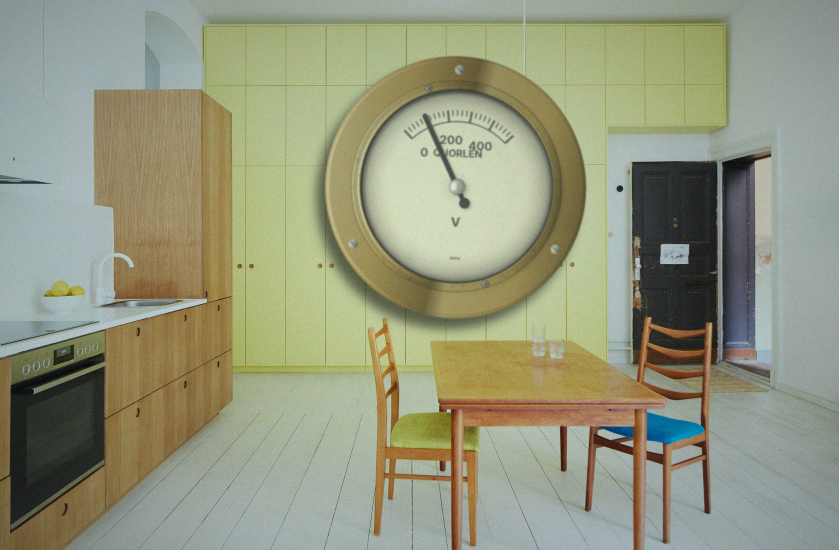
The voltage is 100 V
